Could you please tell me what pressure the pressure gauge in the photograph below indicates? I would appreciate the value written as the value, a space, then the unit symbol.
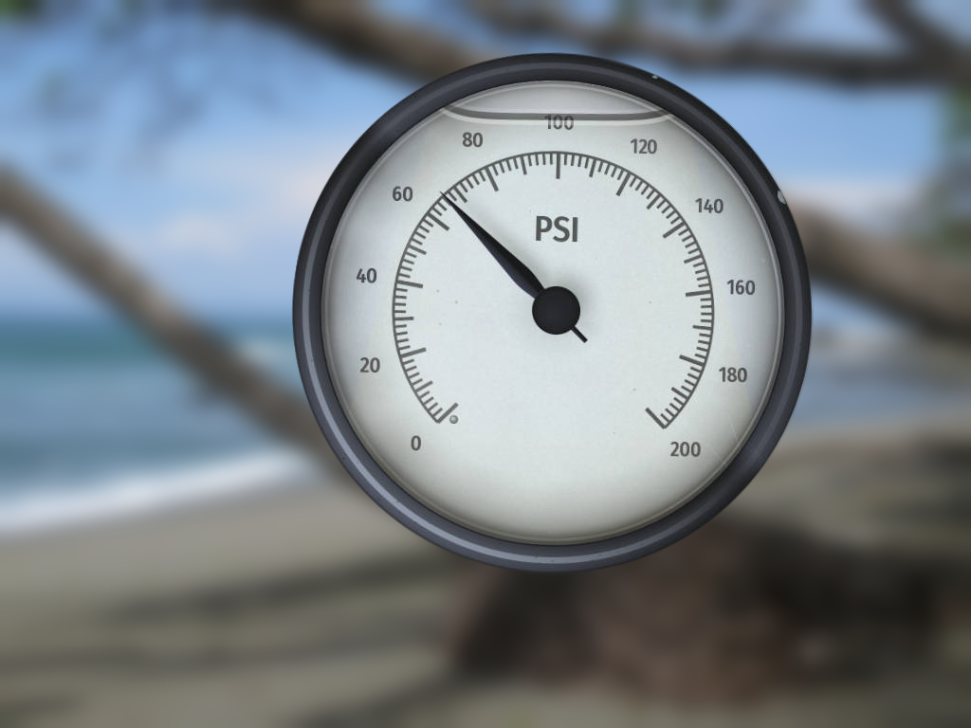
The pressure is 66 psi
